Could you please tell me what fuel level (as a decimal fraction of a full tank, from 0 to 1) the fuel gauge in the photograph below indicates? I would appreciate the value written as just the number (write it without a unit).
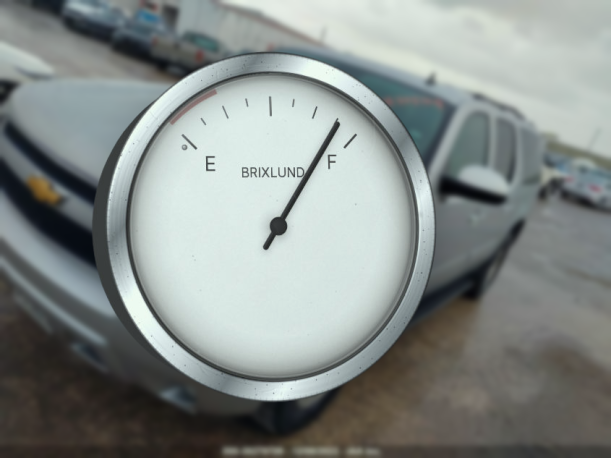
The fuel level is 0.875
